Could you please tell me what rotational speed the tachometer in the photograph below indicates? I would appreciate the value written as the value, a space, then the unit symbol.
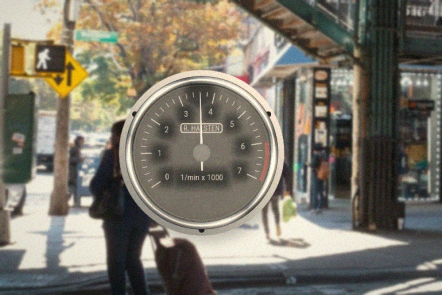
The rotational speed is 3600 rpm
